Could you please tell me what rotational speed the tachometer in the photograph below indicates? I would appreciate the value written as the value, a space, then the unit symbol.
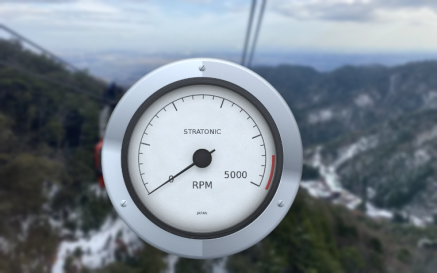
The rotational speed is 0 rpm
